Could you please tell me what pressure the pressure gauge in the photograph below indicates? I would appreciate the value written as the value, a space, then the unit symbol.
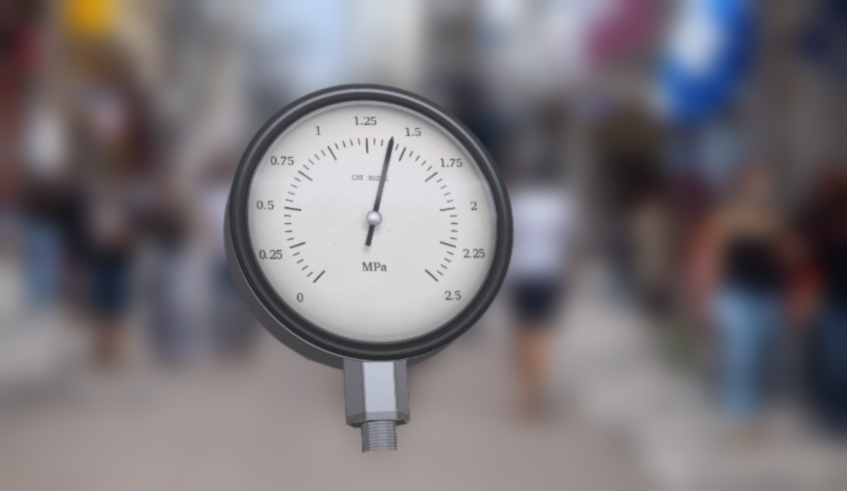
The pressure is 1.4 MPa
